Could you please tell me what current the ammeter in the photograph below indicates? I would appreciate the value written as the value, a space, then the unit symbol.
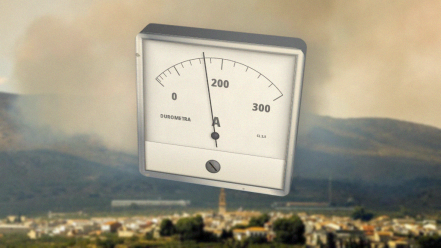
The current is 170 A
